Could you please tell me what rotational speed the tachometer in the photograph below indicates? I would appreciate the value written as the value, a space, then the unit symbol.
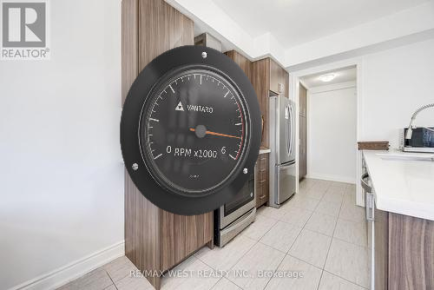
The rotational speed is 5400 rpm
